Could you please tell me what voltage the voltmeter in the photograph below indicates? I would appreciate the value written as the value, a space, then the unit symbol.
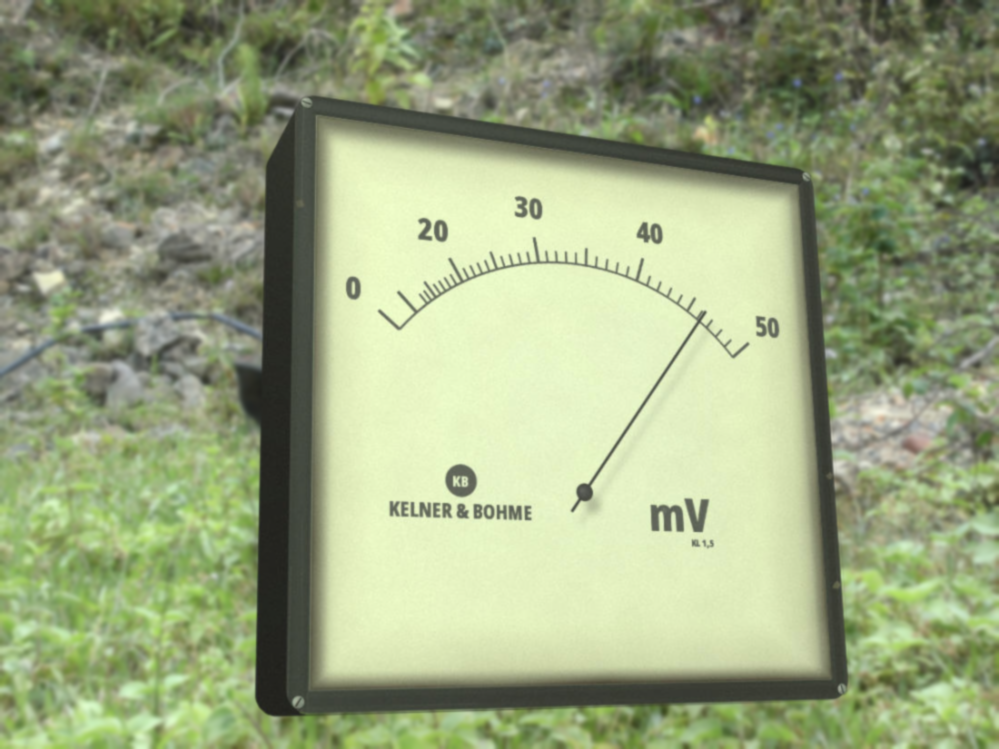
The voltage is 46 mV
